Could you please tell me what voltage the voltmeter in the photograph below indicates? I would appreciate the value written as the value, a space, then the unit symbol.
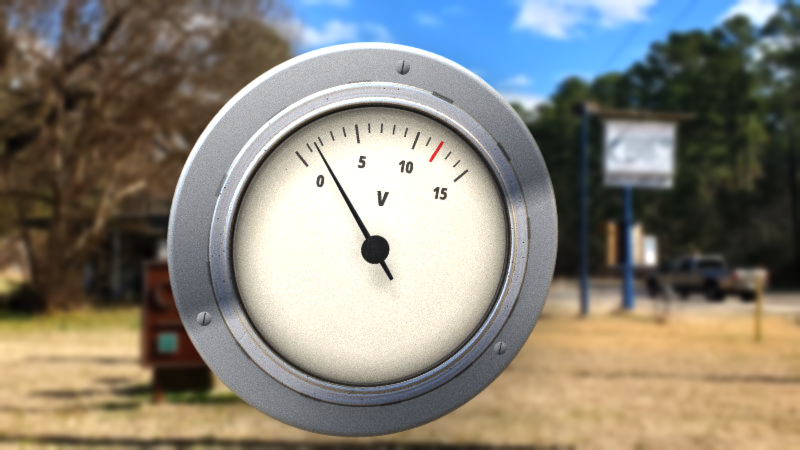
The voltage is 1.5 V
